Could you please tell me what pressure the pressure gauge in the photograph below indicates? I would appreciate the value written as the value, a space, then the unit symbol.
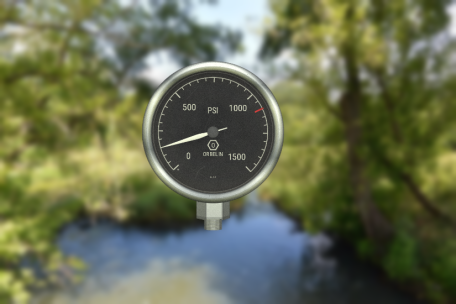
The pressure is 150 psi
